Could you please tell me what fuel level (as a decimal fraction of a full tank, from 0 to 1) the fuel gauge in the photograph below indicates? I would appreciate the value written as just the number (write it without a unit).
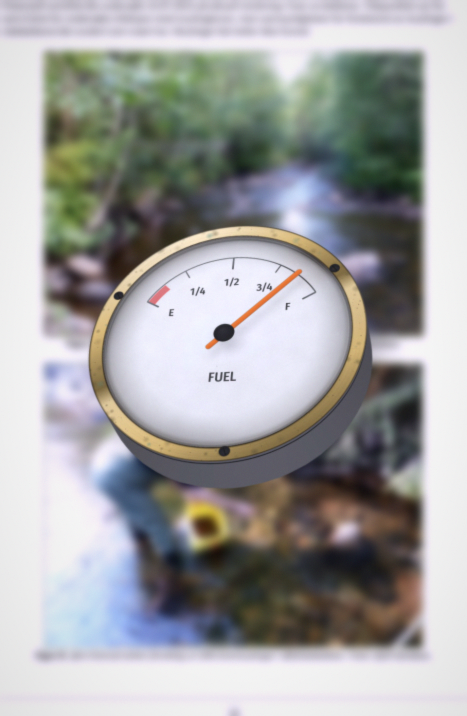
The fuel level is 0.875
